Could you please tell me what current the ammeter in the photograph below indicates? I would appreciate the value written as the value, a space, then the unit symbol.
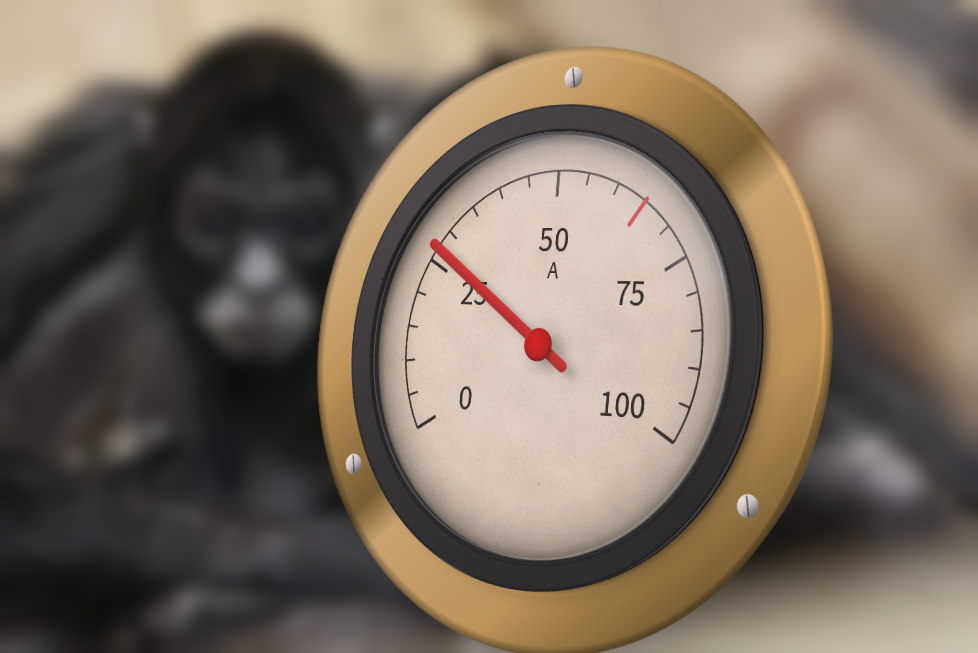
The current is 27.5 A
